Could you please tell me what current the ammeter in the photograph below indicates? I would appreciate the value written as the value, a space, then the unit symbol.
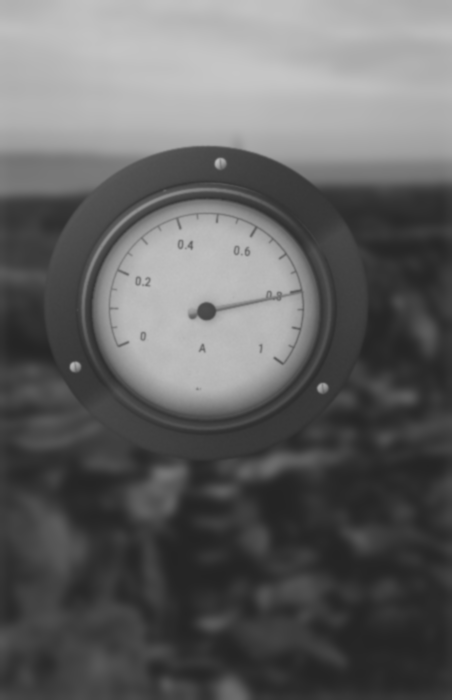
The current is 0.8 A
